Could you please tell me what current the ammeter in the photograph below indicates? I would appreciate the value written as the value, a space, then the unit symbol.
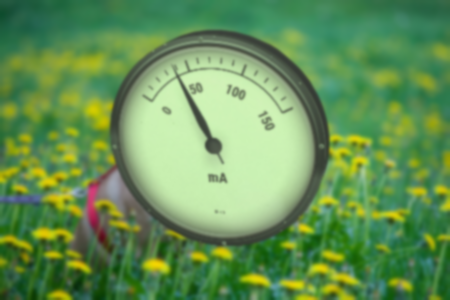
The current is 40 mA
